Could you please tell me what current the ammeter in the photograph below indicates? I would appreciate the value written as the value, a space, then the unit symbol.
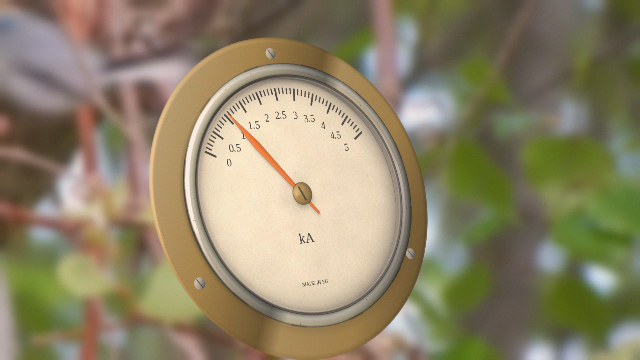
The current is 1 kA
